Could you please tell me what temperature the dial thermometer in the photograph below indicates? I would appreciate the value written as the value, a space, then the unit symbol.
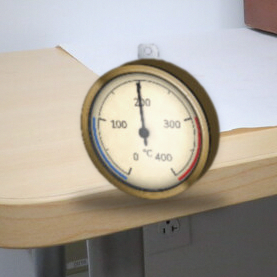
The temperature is 200 °C
